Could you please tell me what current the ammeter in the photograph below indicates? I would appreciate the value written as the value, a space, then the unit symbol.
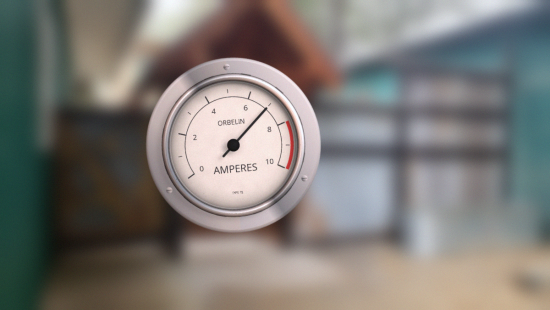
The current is 7 A
